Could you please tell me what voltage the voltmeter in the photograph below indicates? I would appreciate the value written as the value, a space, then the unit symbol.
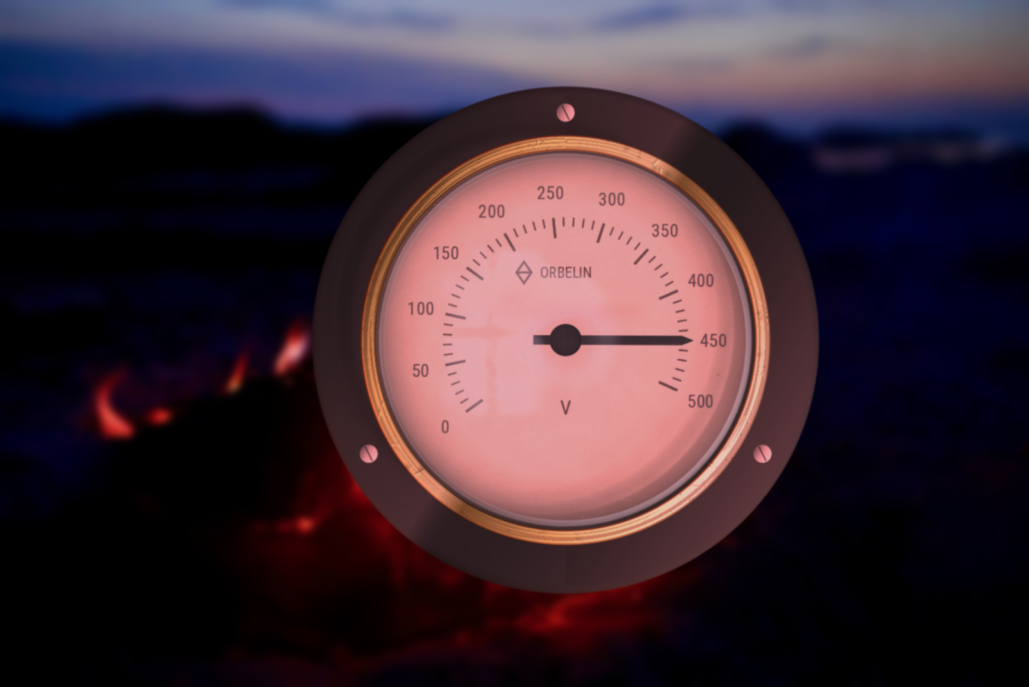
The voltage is 450 V
